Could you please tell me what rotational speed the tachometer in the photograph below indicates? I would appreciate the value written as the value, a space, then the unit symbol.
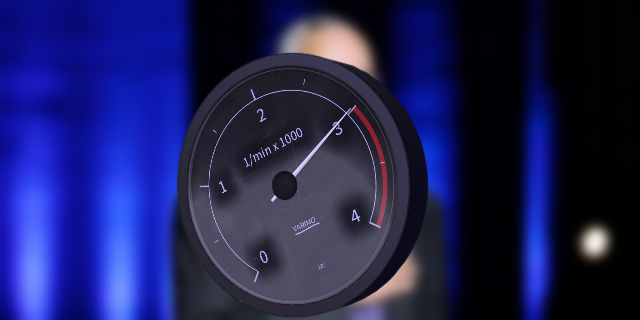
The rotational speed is 3000 rpm
